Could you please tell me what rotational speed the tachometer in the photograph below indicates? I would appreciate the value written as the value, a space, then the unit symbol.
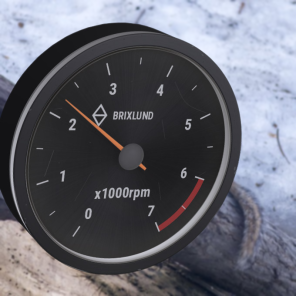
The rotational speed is 2250 rpm
